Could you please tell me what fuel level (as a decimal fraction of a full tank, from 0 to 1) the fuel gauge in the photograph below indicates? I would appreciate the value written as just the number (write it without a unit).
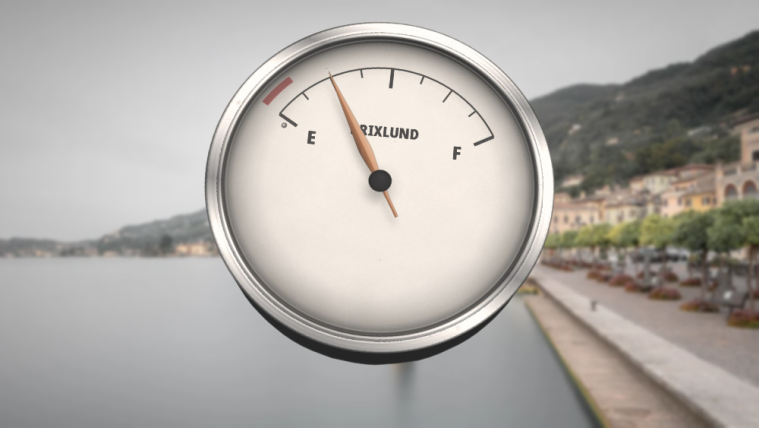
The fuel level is 0.25
